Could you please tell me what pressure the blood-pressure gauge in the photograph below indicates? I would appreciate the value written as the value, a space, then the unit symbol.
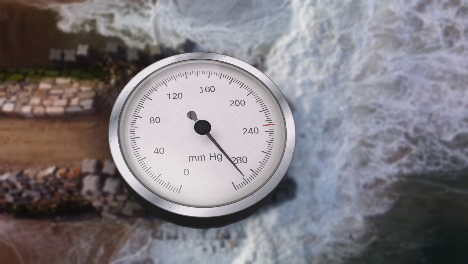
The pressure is 290 mmHg
